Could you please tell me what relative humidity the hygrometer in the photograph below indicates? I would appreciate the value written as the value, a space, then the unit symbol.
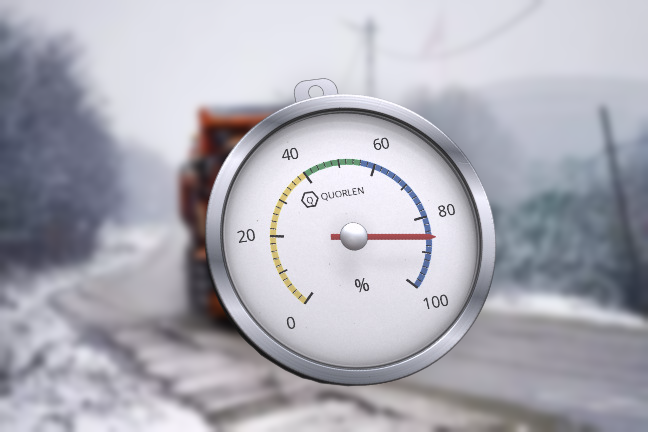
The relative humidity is 86 %
